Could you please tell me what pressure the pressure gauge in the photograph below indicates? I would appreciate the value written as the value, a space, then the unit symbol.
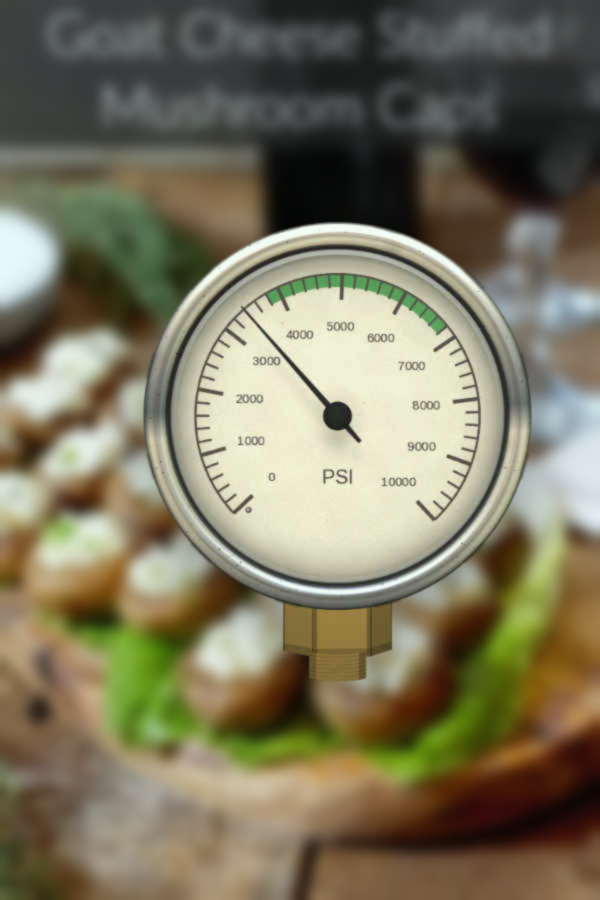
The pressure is 3400 psi
